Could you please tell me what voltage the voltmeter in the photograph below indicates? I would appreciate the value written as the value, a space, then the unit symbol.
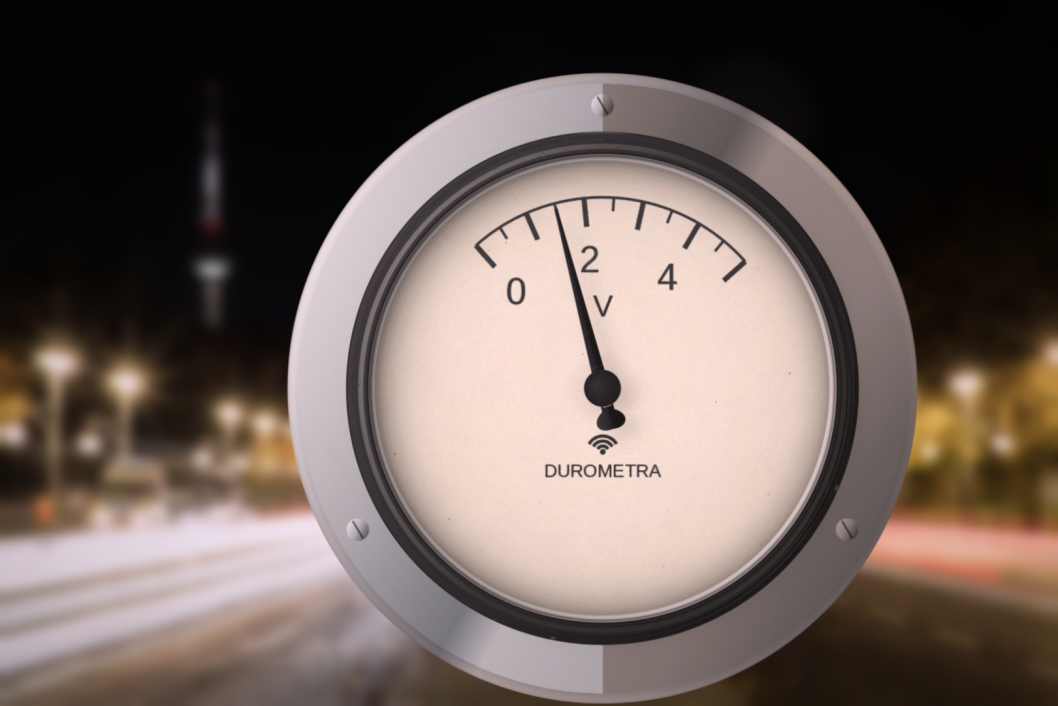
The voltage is 1.5 V
